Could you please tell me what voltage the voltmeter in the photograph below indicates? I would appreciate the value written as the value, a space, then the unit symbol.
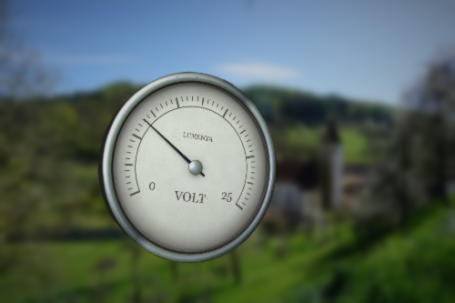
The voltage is 6.5 V
